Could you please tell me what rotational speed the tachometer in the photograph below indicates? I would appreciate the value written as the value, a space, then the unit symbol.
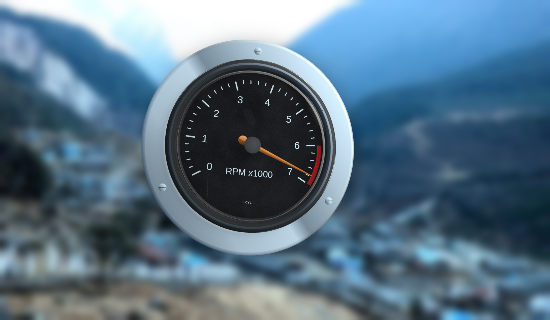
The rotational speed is 6800 rpm
